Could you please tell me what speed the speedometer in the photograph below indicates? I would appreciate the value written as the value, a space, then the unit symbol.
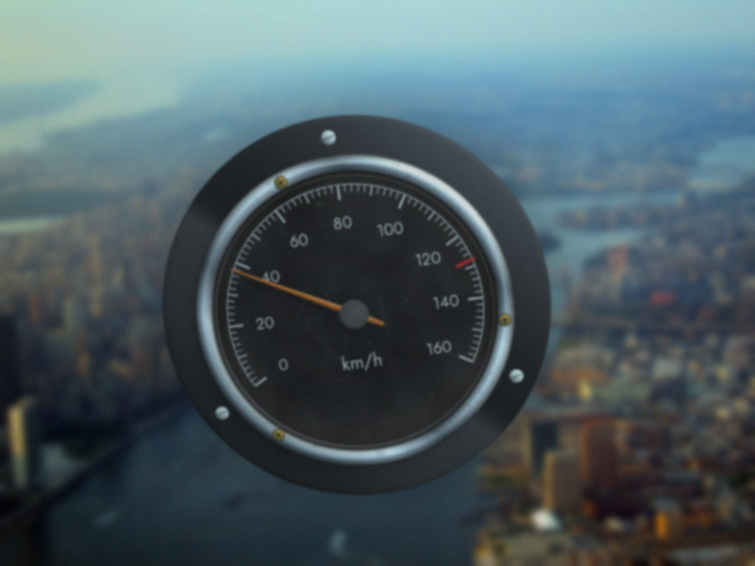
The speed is 38 km/h
